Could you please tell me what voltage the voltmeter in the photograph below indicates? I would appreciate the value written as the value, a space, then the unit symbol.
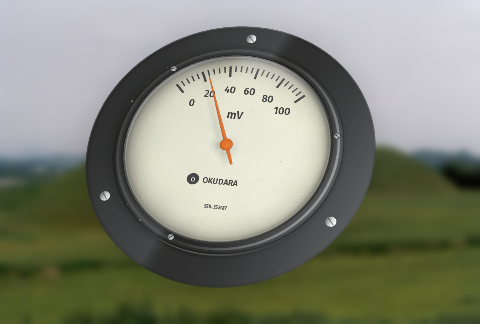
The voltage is 24 mV
